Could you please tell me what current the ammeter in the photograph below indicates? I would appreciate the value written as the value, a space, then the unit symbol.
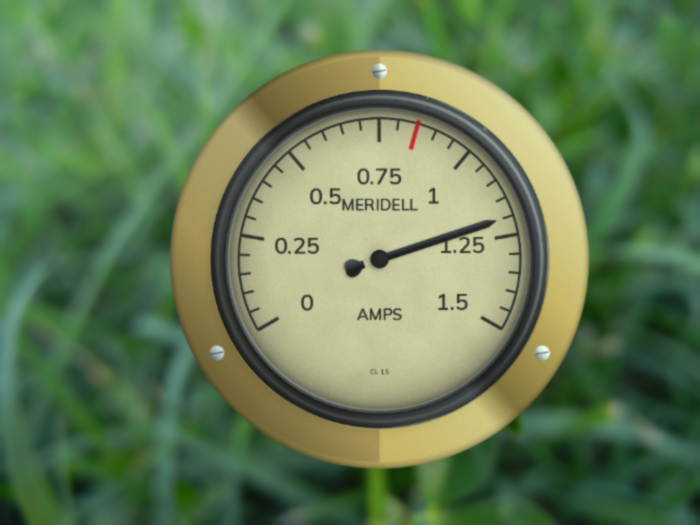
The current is 1.2 A
